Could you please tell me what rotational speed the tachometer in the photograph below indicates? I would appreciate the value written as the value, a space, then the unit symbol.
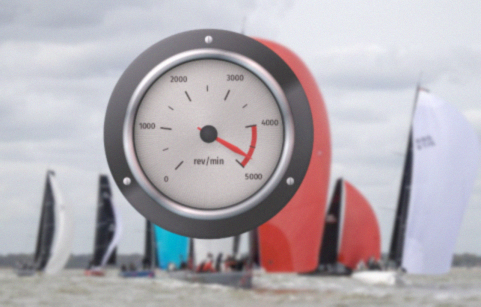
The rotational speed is 4750 rpm
